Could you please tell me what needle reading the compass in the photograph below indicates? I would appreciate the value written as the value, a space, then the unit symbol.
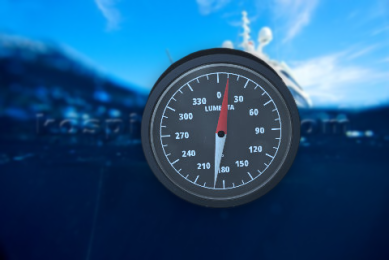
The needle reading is 10 °
